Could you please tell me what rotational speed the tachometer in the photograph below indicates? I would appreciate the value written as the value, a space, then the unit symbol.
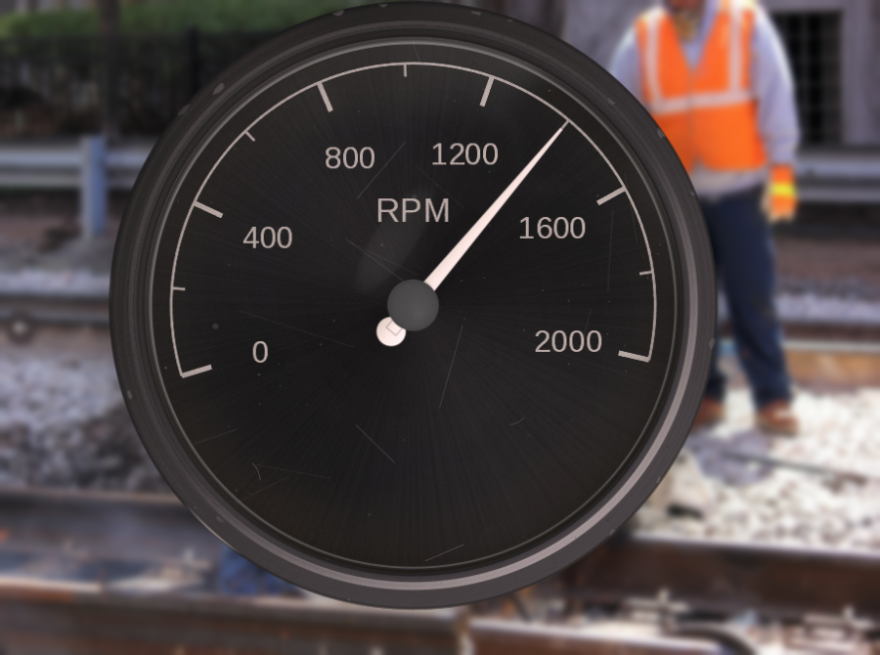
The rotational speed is 1400 rpm
